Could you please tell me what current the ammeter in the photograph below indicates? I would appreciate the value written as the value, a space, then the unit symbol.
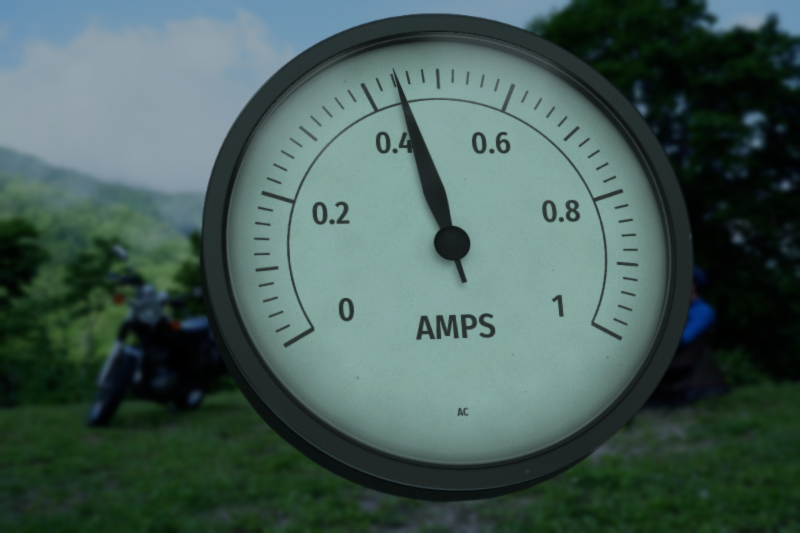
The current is 0.44 A
